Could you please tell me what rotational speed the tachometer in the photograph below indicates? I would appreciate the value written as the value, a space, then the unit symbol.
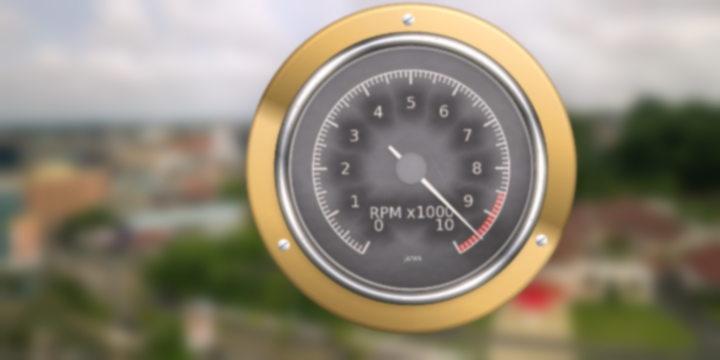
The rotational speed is 9500 rpm
